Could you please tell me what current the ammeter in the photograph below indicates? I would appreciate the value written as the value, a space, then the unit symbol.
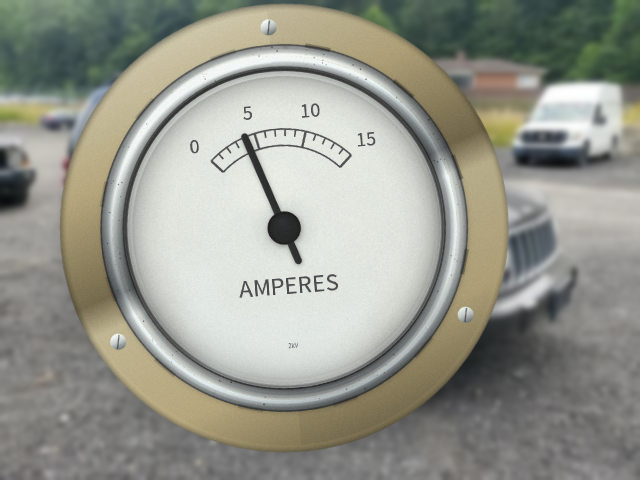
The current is 4 A
